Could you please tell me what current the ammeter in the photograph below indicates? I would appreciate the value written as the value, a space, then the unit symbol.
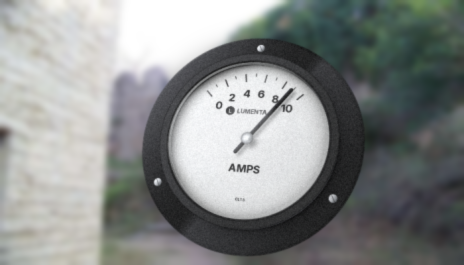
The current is 9 A
